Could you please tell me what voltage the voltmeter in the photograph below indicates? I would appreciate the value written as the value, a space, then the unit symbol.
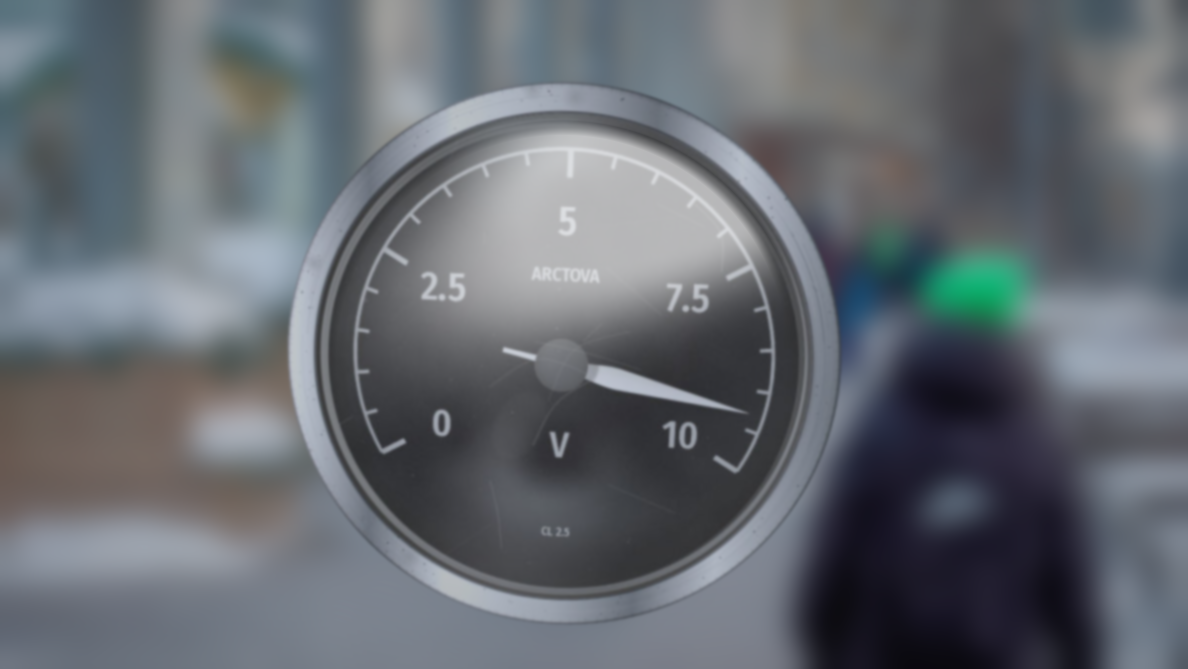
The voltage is 9.25 V
